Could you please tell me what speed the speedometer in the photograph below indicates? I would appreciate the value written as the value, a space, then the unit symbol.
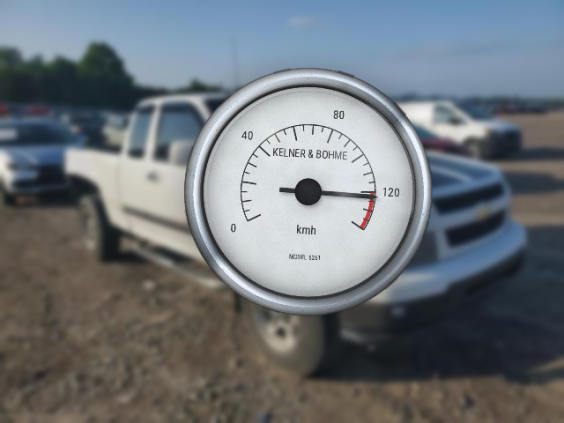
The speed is 122.5 km/h
